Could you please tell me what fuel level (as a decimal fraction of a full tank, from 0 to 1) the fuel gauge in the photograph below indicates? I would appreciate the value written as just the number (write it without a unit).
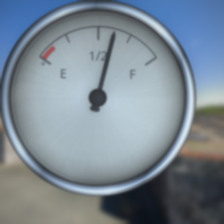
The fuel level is 0.625
